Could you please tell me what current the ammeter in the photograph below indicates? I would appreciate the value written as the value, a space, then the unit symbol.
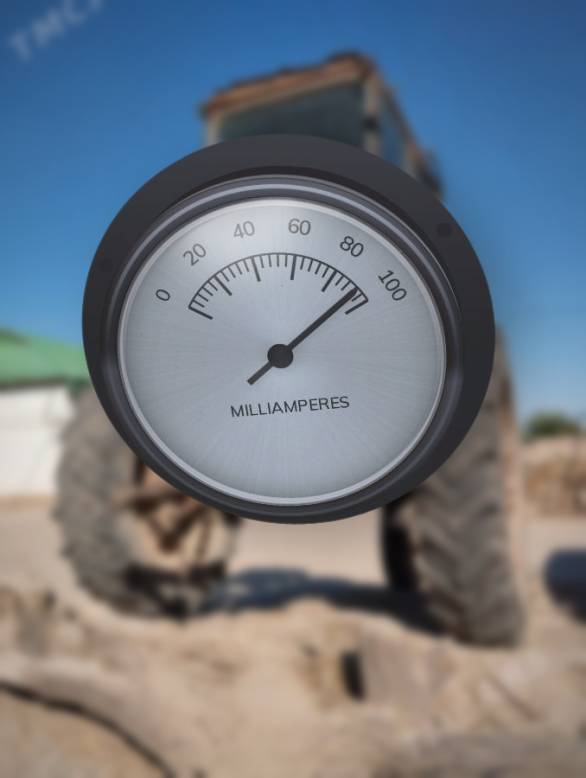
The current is 92 mA
